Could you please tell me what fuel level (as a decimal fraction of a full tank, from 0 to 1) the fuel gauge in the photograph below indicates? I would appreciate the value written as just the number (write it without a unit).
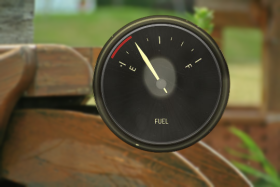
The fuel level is 0.25
